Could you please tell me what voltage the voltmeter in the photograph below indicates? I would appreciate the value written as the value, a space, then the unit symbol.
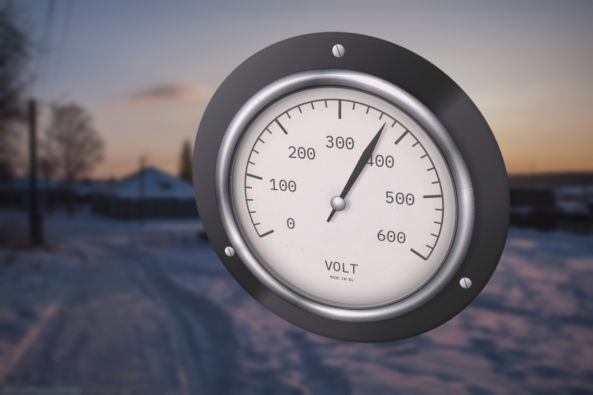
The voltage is 370 V
